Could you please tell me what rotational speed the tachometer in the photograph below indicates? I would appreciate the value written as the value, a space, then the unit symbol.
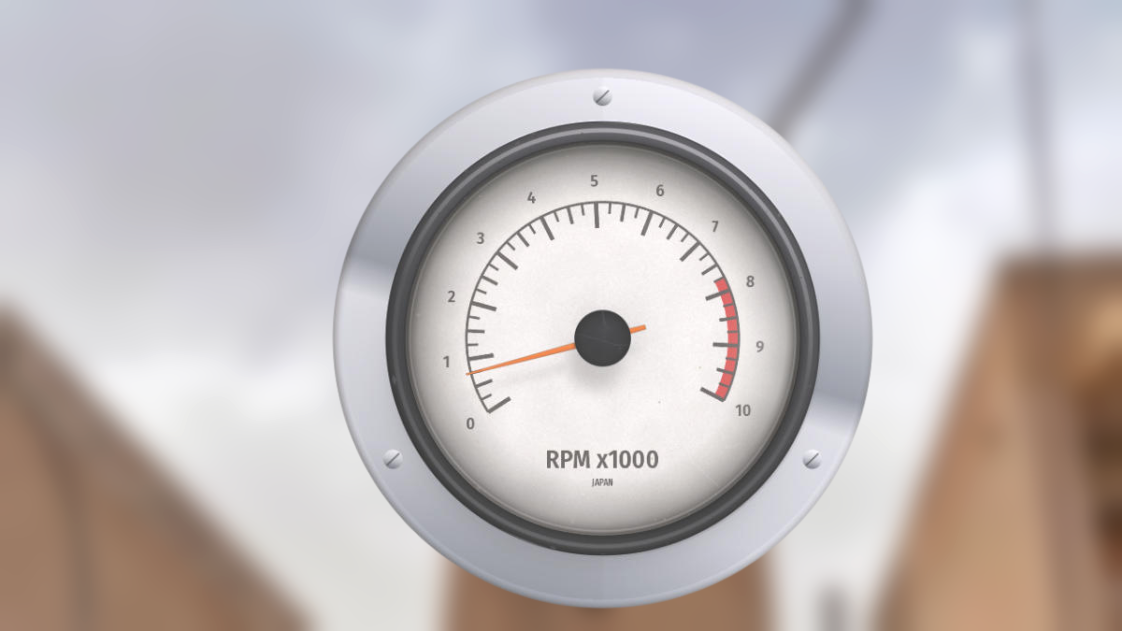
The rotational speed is 750 rpm
